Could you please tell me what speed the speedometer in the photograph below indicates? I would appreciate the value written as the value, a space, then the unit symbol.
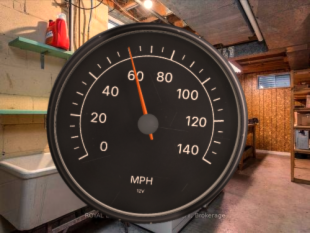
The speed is 60 mph
